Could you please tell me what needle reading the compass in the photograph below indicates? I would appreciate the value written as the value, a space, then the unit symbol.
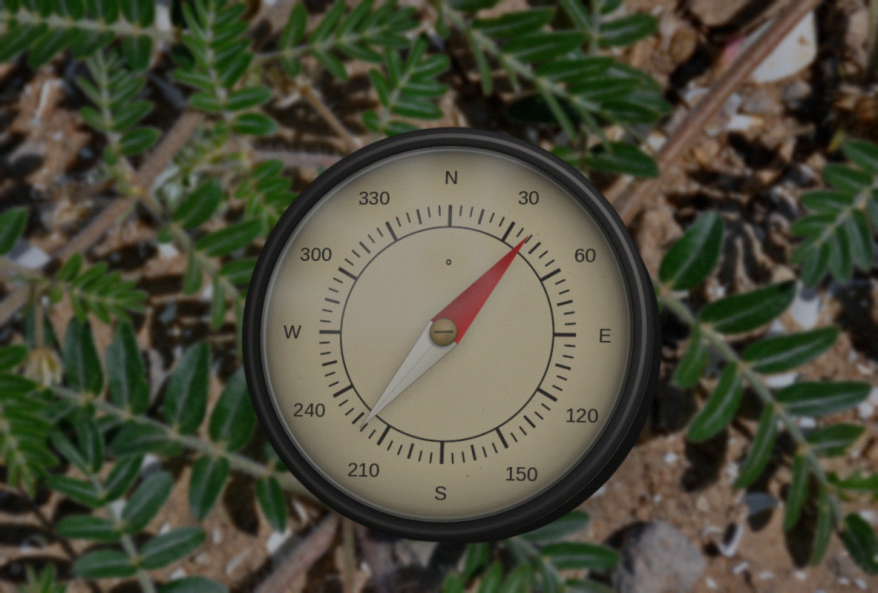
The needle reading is 40 °
